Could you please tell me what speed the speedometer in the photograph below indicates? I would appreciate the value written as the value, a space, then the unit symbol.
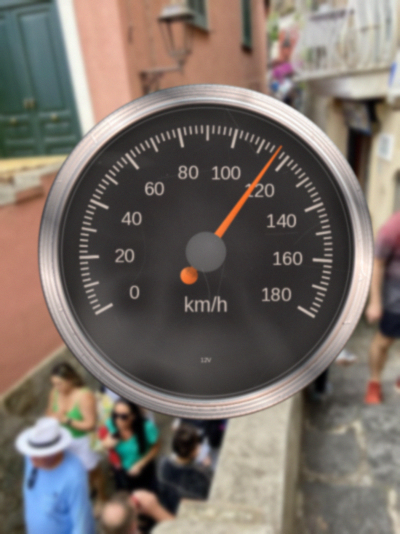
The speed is 116 km/h
